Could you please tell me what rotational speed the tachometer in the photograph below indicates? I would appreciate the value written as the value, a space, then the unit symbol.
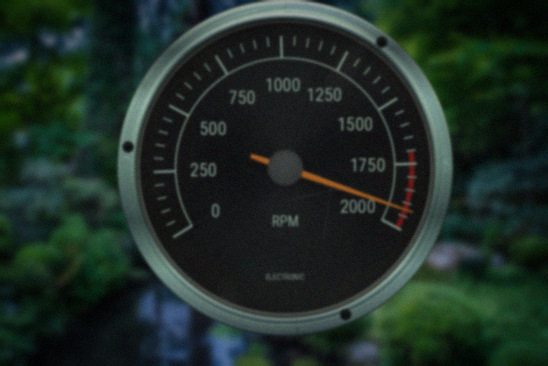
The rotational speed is 1925 rpm
